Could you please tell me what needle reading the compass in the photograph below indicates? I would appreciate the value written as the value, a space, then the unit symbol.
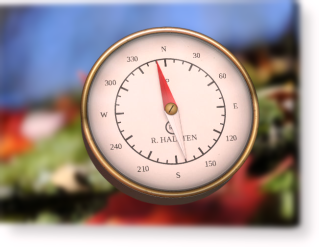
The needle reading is 350 °
